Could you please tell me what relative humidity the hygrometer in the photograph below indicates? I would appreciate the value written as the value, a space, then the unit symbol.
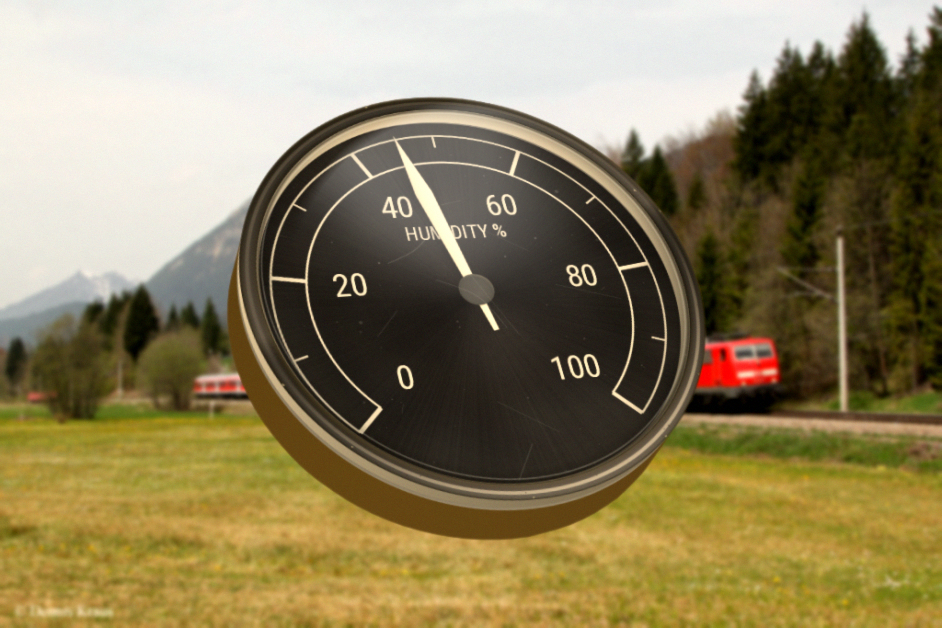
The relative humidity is 45 %
